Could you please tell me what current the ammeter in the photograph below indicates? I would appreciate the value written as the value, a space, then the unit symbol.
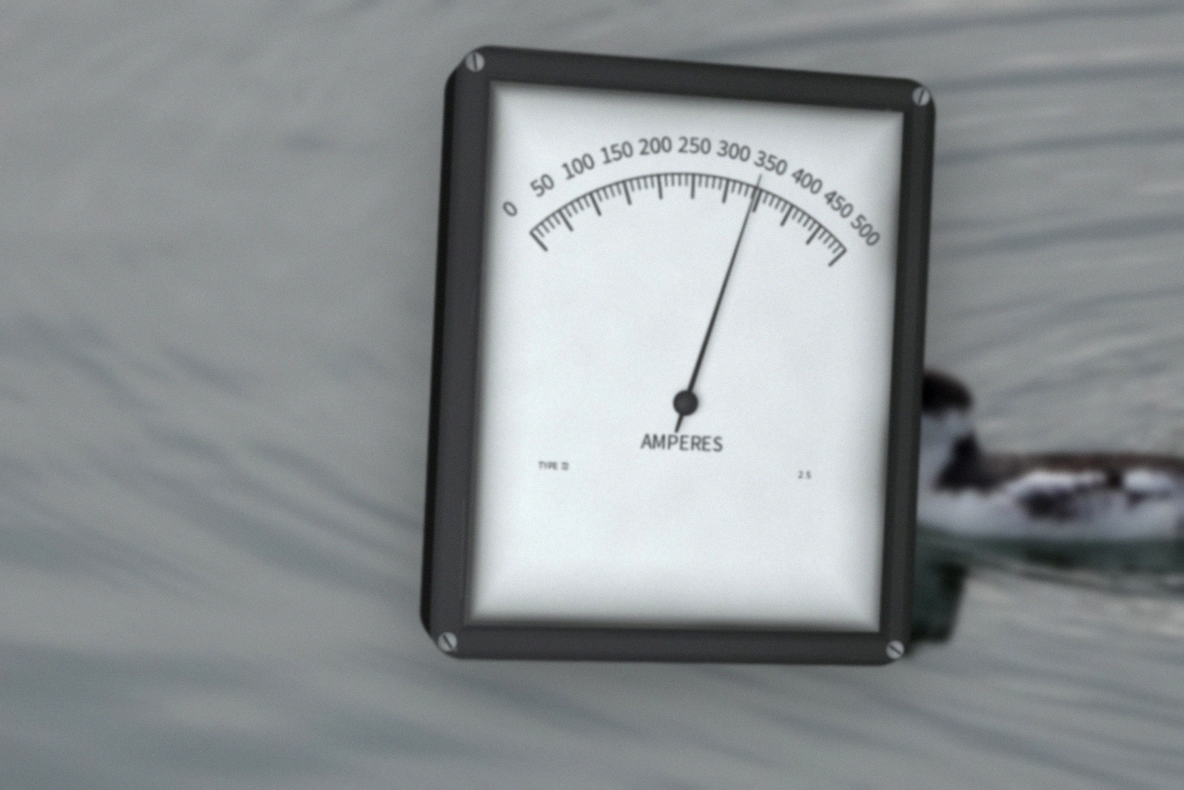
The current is 340 A
